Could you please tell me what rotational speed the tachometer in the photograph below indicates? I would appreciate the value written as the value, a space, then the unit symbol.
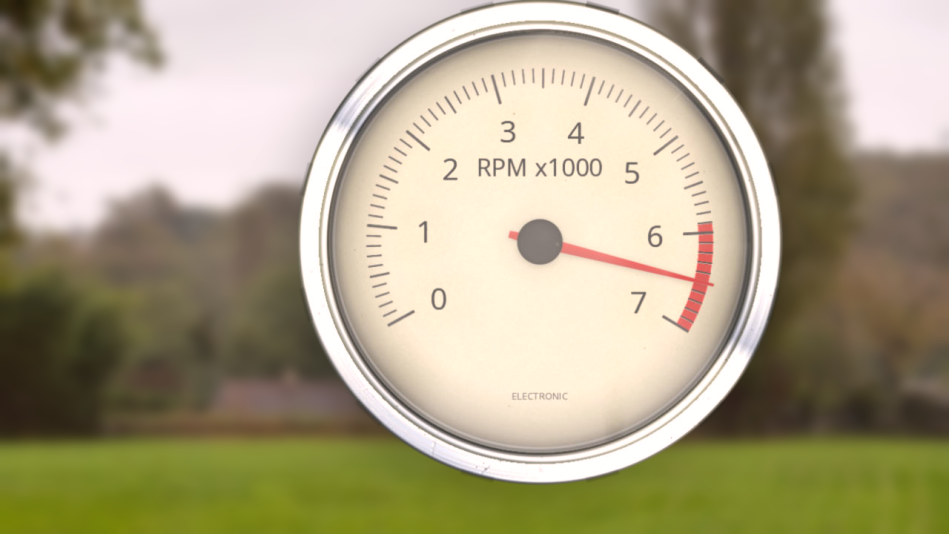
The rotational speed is 6500 rpm
